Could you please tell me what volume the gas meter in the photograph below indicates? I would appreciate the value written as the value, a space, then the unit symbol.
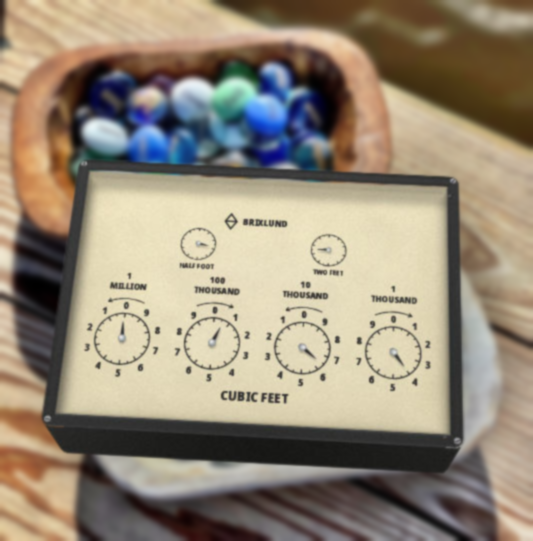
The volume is 6400 ft³
